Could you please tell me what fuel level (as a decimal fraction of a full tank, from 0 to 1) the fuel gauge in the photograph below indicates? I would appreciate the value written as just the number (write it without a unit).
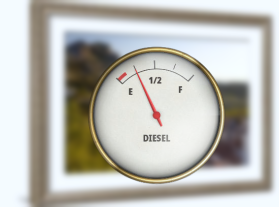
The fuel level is 0.25
